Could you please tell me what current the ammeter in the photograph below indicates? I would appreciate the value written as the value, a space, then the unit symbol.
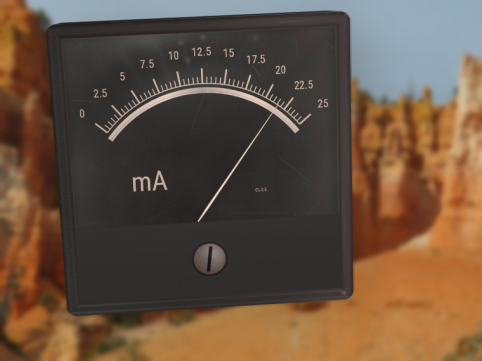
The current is 21.5 mA
